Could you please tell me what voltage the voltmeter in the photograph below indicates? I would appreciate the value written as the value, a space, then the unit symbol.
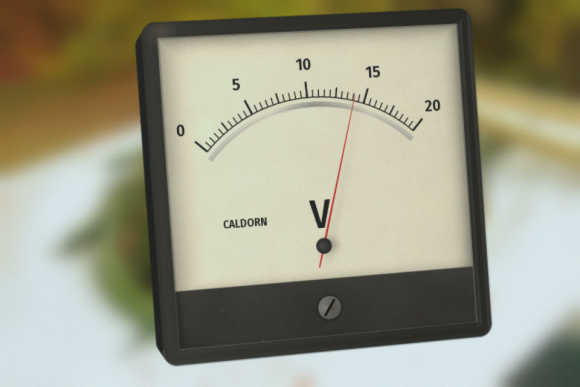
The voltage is 14 V
